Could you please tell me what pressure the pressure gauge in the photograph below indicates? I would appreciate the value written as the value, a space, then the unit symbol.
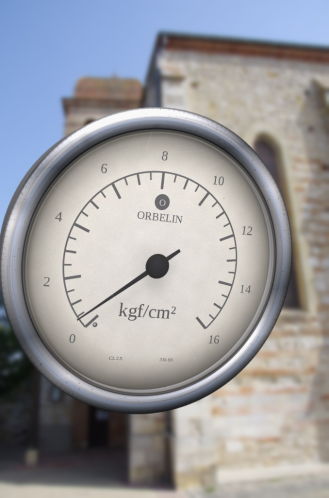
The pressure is 0.5 kg/cm²
